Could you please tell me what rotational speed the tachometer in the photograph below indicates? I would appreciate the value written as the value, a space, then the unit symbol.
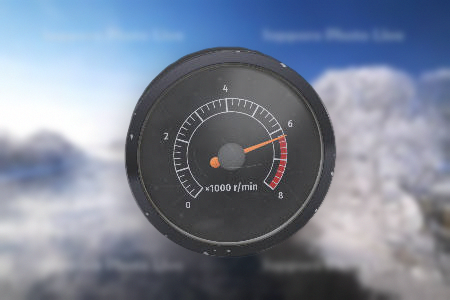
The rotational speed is 6200 rpm
